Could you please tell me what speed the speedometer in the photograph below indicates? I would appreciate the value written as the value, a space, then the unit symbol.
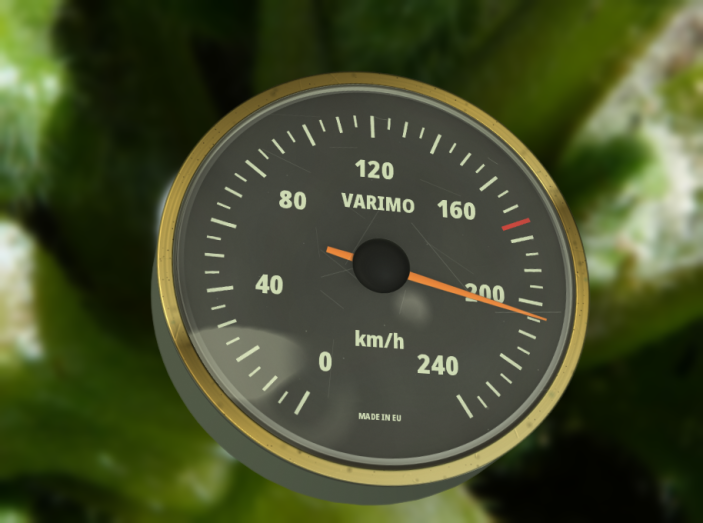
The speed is 205 km/h
